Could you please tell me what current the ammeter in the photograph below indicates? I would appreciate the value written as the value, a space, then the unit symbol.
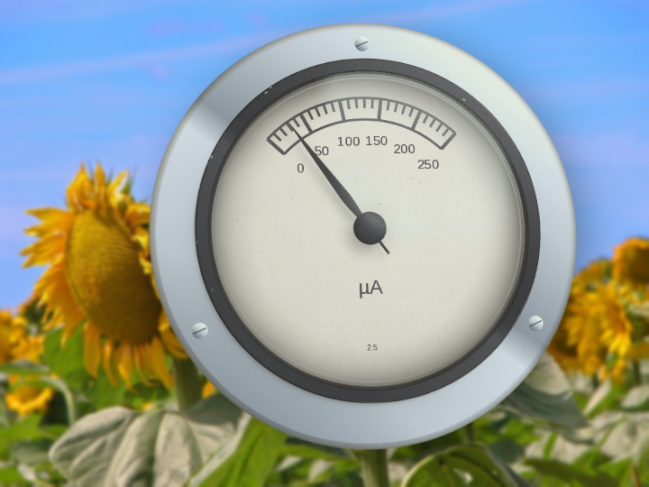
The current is 30 µA
